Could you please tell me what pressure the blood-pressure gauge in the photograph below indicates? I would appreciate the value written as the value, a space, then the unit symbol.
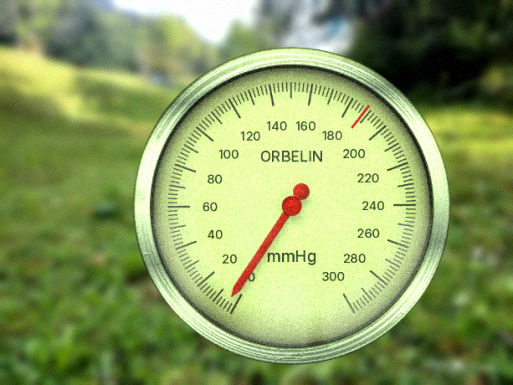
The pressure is 4 mmHg
